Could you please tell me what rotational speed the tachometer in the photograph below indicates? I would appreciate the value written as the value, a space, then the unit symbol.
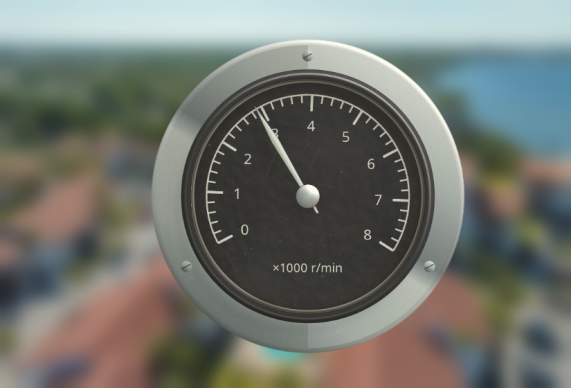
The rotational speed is 2900 rpm
